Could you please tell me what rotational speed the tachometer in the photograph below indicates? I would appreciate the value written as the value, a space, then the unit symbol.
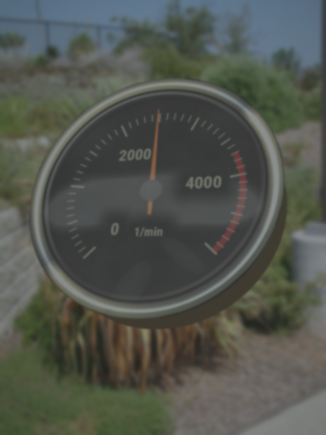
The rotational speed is 2500 rpm
